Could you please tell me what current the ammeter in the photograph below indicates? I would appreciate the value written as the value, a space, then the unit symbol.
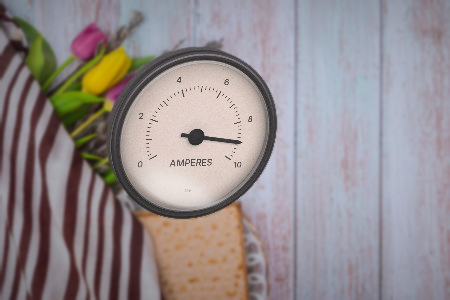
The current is 9 A
